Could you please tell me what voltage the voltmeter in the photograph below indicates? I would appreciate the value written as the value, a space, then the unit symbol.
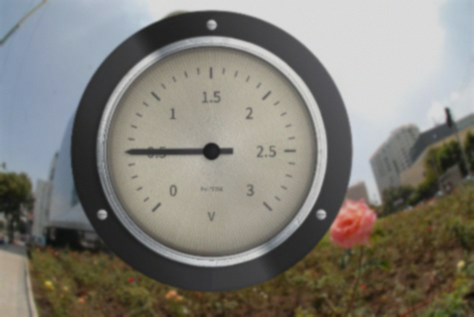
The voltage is 0.5 V
